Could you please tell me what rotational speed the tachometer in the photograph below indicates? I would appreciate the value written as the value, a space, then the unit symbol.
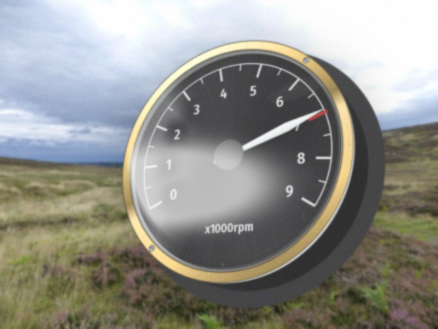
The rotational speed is 7000 rpm
